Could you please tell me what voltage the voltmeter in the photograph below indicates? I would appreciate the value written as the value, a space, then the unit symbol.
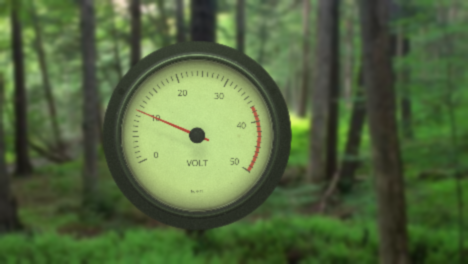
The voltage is 10 V
